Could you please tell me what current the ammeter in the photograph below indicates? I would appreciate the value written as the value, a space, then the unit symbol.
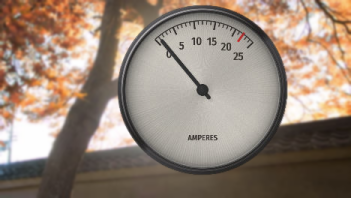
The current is 1 A
